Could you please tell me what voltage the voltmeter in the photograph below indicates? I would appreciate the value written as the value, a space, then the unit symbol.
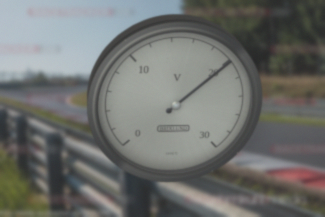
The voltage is 20 V
